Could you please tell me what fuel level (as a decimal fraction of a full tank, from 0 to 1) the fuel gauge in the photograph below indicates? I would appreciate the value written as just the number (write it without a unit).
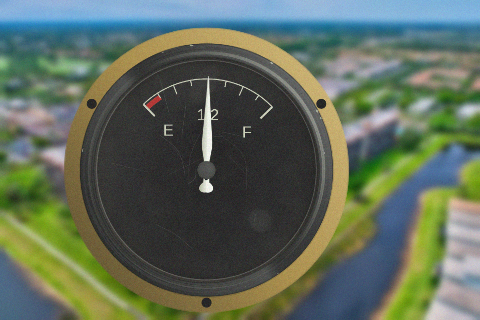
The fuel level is 0.5
